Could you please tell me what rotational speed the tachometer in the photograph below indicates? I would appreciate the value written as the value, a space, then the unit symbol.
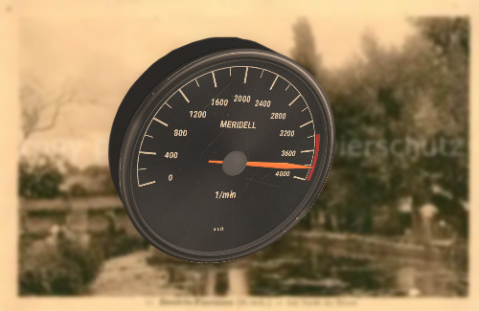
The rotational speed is 3800 rpm
